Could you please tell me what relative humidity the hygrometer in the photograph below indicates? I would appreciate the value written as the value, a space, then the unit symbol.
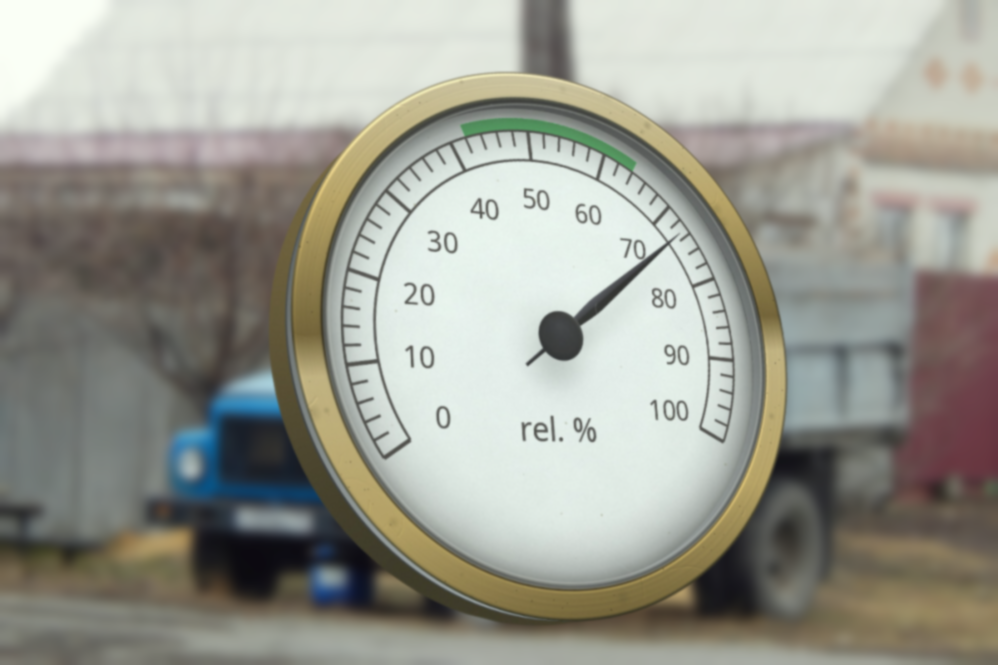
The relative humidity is 73 %
